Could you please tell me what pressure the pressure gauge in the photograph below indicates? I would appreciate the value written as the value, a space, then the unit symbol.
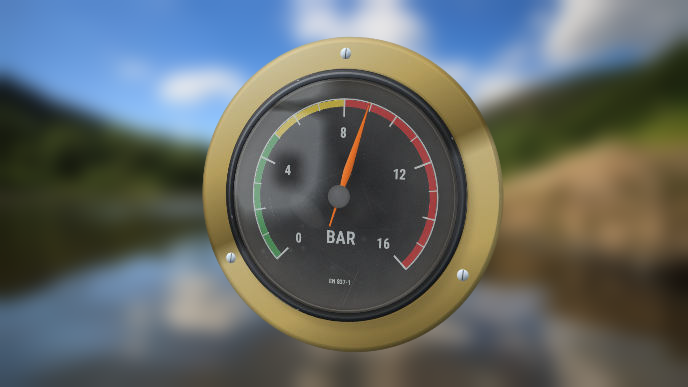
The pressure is 9 bar
